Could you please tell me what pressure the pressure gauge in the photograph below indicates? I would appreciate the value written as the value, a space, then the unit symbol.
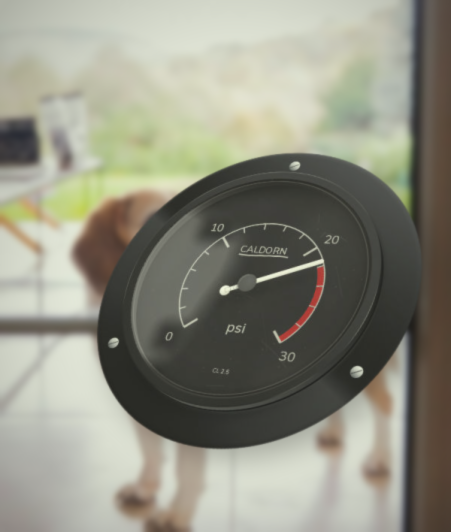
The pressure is 22 psi
